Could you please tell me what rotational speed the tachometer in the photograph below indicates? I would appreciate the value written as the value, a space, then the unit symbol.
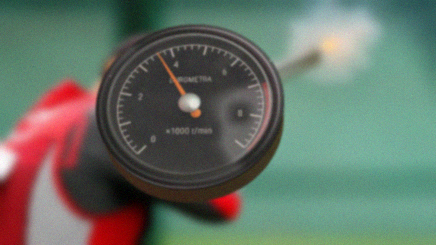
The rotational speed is 3600 rpm
